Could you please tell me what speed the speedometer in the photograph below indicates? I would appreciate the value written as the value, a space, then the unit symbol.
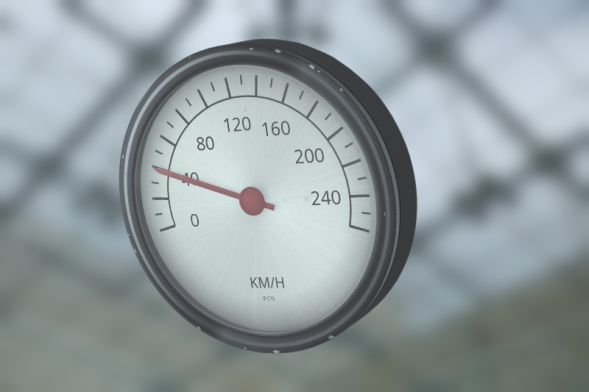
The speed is 40 km/h
